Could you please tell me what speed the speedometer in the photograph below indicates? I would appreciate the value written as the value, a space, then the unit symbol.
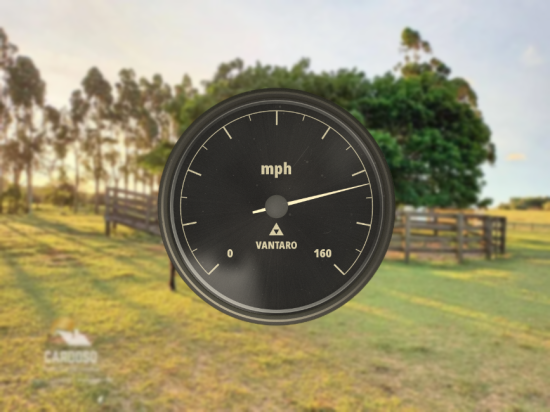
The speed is 125 mph
